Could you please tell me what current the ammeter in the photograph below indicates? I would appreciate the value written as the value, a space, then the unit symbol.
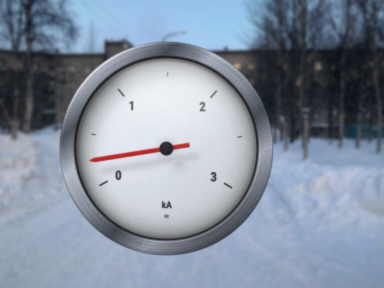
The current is 0.25 kA
